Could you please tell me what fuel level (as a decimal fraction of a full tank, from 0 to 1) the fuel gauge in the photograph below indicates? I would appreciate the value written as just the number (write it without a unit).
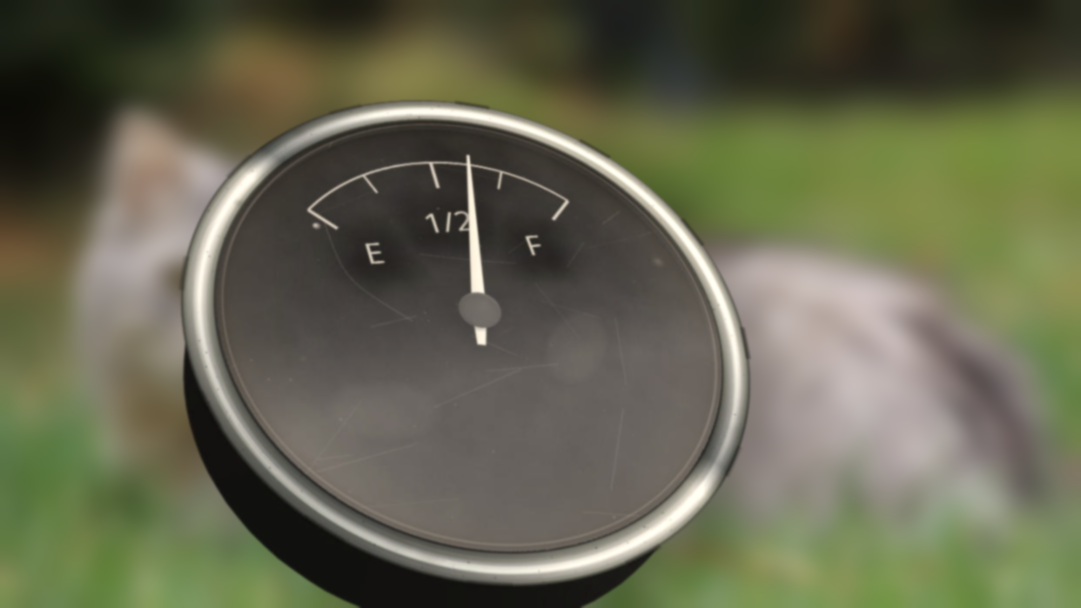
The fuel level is 0.625
